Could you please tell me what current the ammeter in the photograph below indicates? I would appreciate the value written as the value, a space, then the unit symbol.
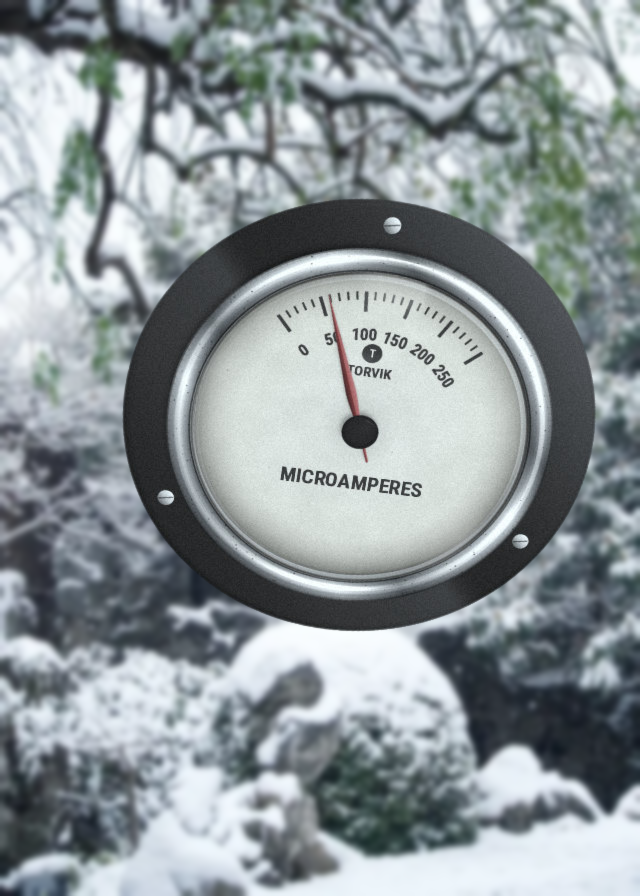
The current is 60 µA
